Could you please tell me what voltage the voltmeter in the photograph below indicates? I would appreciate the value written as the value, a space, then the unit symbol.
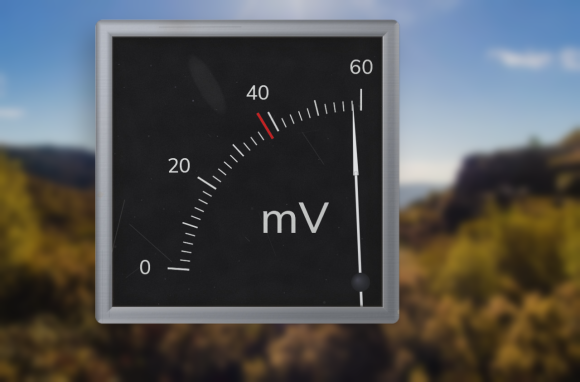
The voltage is 58 mV
